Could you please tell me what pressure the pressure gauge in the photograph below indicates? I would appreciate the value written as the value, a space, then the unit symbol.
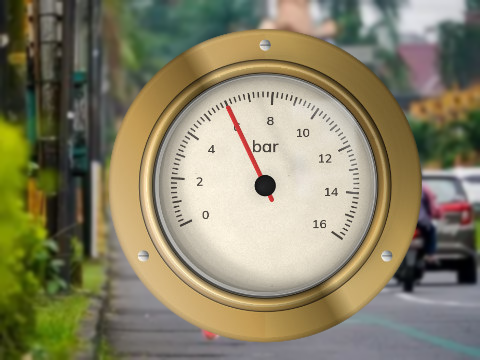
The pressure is 6 bar
